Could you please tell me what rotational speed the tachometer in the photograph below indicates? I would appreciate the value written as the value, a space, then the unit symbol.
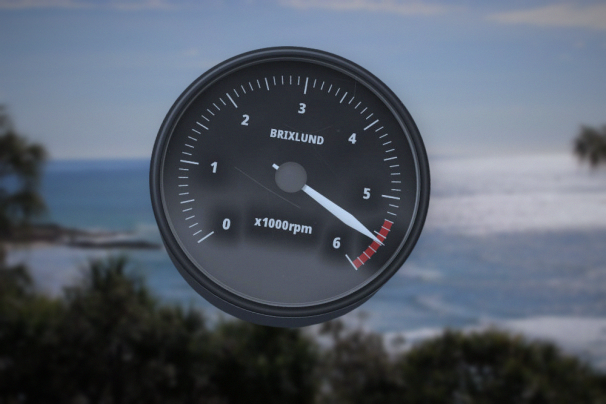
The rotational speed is 5600 rpm
